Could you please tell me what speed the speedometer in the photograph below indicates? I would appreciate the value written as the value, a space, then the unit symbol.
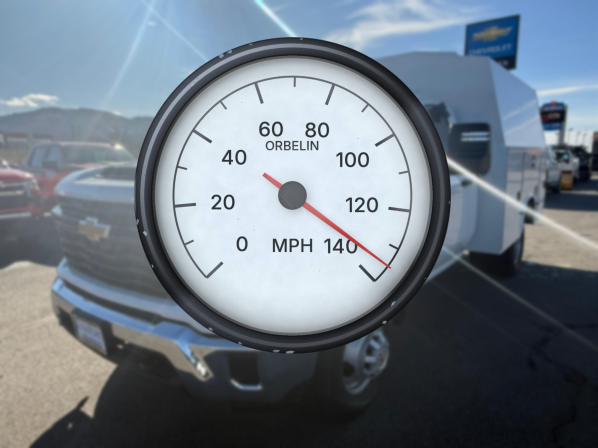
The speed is 135 mph
